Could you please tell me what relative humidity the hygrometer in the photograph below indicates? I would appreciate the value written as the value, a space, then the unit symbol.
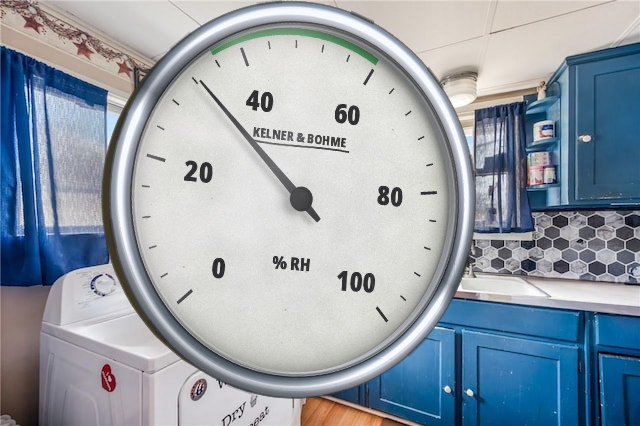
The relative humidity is 32 %
